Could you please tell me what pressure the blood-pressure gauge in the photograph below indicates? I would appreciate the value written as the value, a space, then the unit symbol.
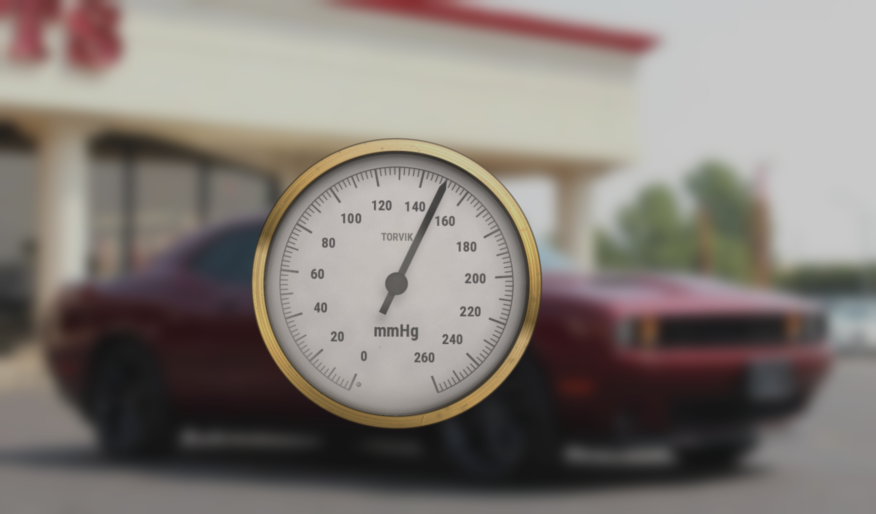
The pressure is 150 mmHg
